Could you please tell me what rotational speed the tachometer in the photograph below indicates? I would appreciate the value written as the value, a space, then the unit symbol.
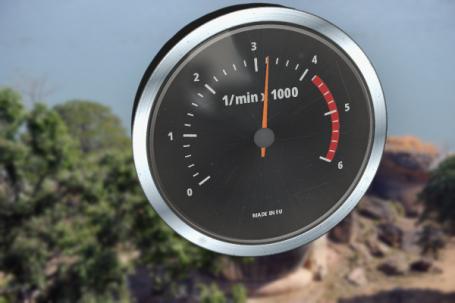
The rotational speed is 3200 rpm
